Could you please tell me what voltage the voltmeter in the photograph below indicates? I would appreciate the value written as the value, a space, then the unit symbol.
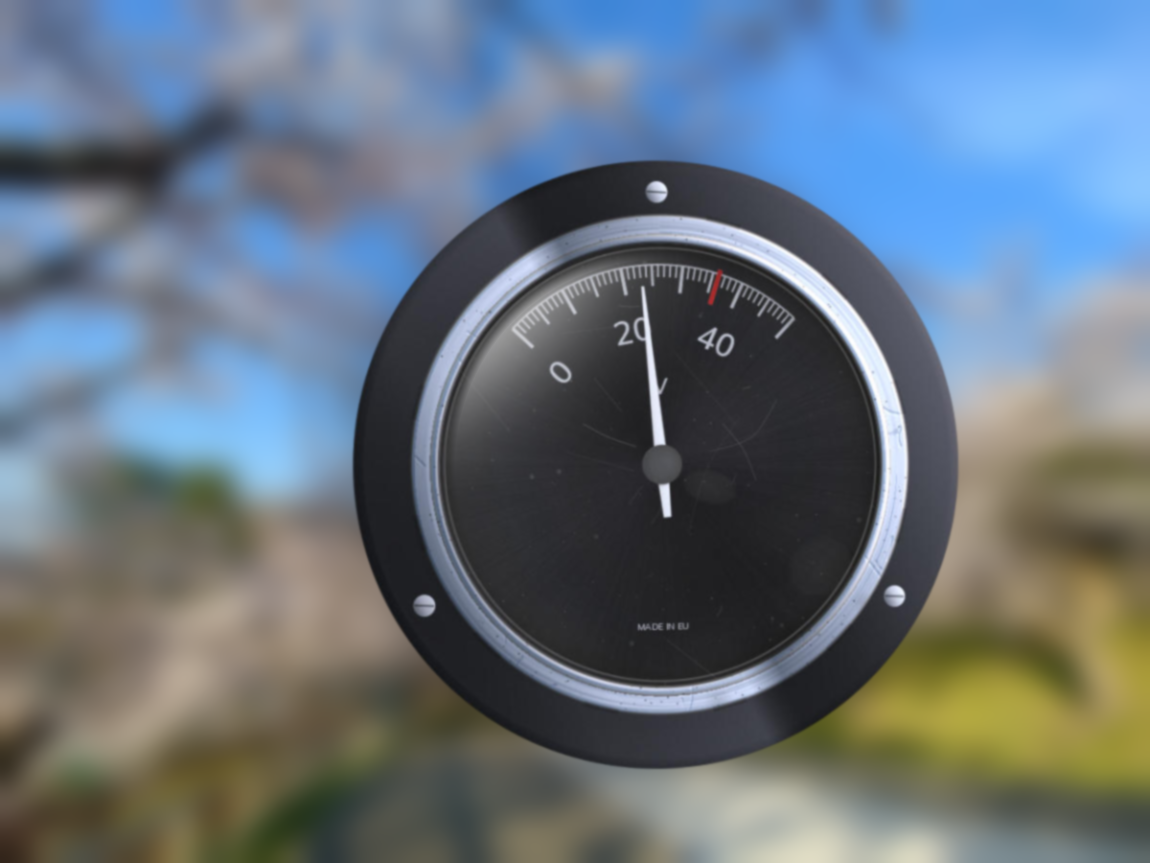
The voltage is 23 V
